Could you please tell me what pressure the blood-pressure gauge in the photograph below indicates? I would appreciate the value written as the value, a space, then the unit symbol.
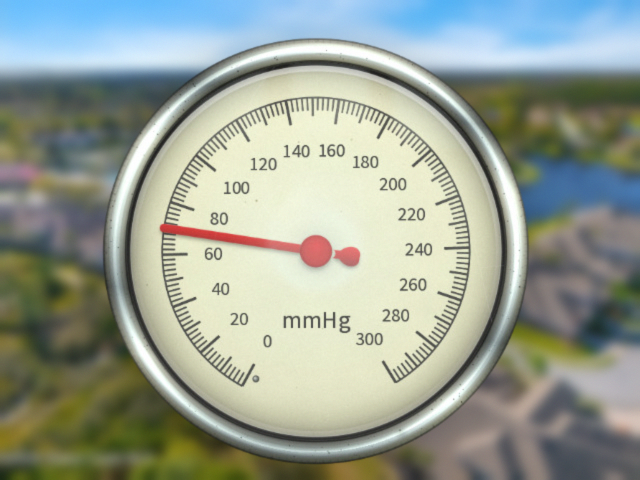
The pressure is 70 mmHg
